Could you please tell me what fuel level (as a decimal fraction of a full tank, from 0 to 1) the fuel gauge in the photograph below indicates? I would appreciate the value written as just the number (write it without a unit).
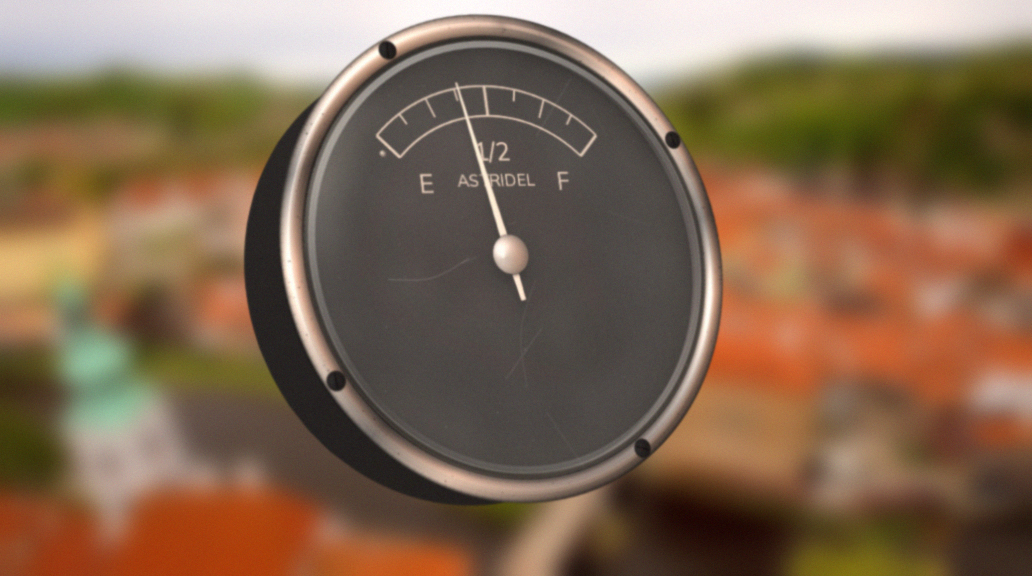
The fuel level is 0.375
